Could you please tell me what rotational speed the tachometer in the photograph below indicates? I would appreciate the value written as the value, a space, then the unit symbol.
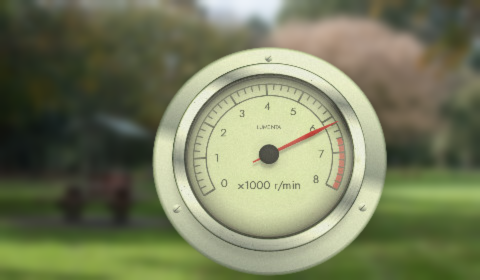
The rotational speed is 6200 rpm
